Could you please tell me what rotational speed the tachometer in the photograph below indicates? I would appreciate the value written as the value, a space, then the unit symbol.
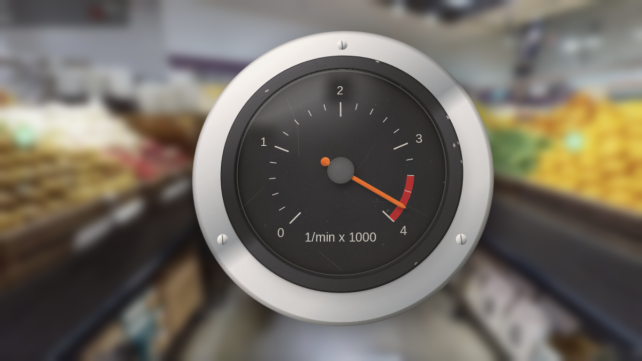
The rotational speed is 3800 rpm
